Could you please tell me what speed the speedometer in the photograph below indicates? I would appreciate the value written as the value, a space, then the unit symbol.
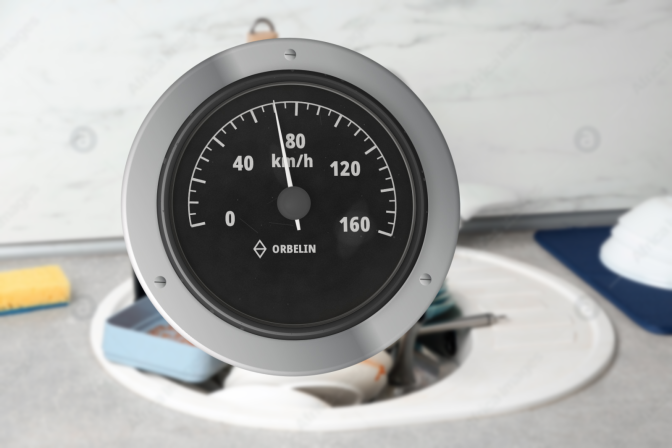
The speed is 70 km/h
